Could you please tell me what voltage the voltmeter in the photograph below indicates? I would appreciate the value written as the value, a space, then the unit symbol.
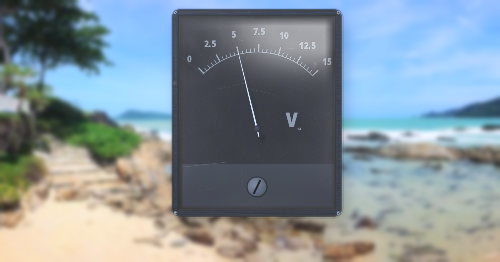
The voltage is 5 V
